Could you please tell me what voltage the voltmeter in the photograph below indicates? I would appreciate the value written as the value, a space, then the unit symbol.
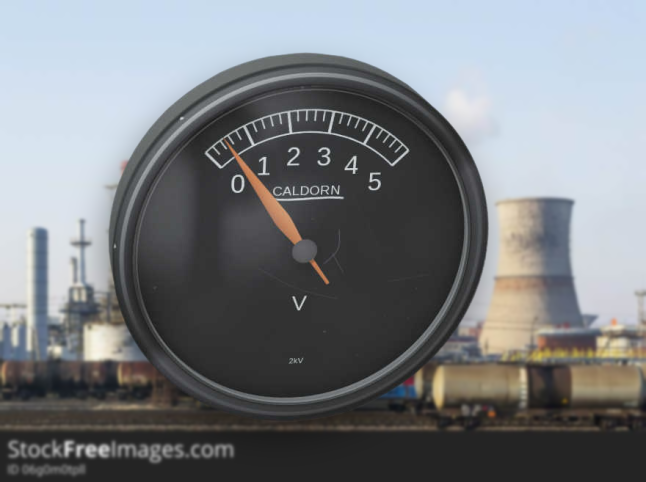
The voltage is 0.5 V
